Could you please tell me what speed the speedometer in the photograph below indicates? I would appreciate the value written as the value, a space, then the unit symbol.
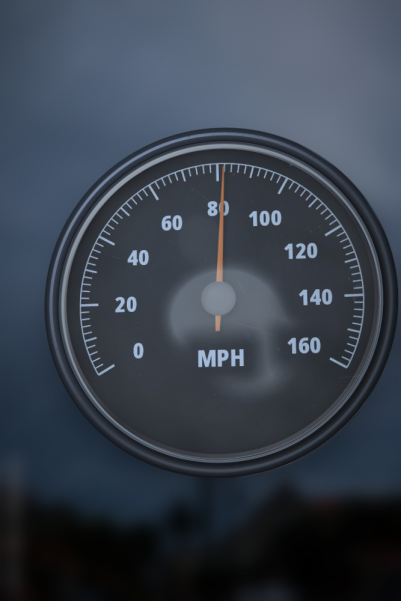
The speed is 82 mph
